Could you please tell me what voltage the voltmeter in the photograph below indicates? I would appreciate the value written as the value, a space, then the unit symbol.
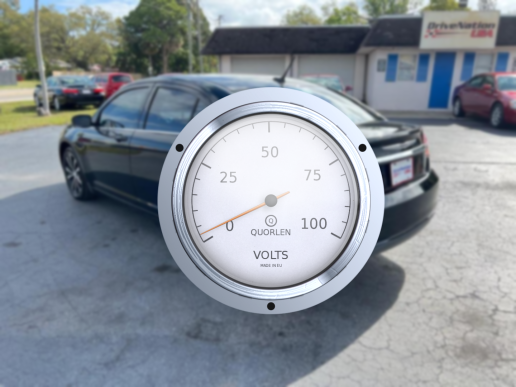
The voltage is 2.5 V
